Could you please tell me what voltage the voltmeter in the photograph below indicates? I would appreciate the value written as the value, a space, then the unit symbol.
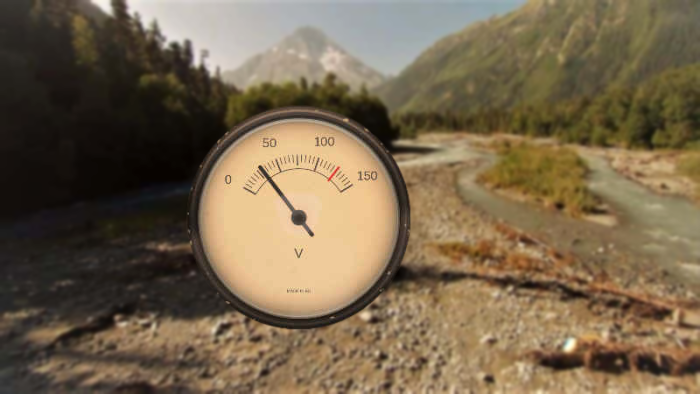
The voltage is 30 V
